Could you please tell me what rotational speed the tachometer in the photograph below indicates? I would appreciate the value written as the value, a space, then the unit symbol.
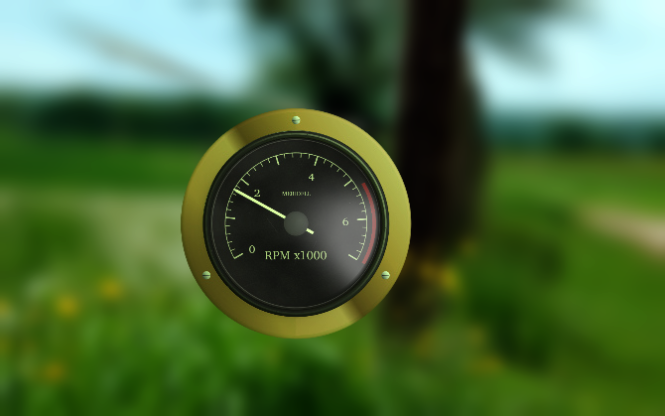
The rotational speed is 1700 rpm
